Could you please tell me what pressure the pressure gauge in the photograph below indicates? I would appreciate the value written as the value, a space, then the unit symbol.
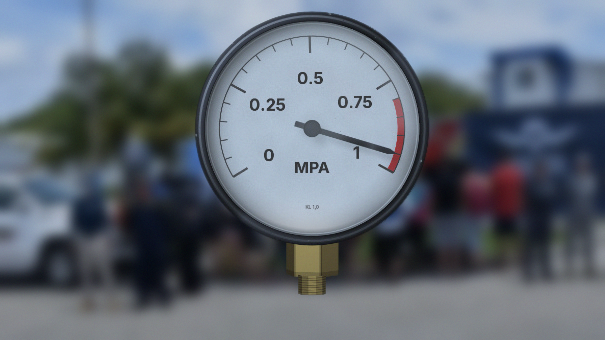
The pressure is 0.95 MPa
